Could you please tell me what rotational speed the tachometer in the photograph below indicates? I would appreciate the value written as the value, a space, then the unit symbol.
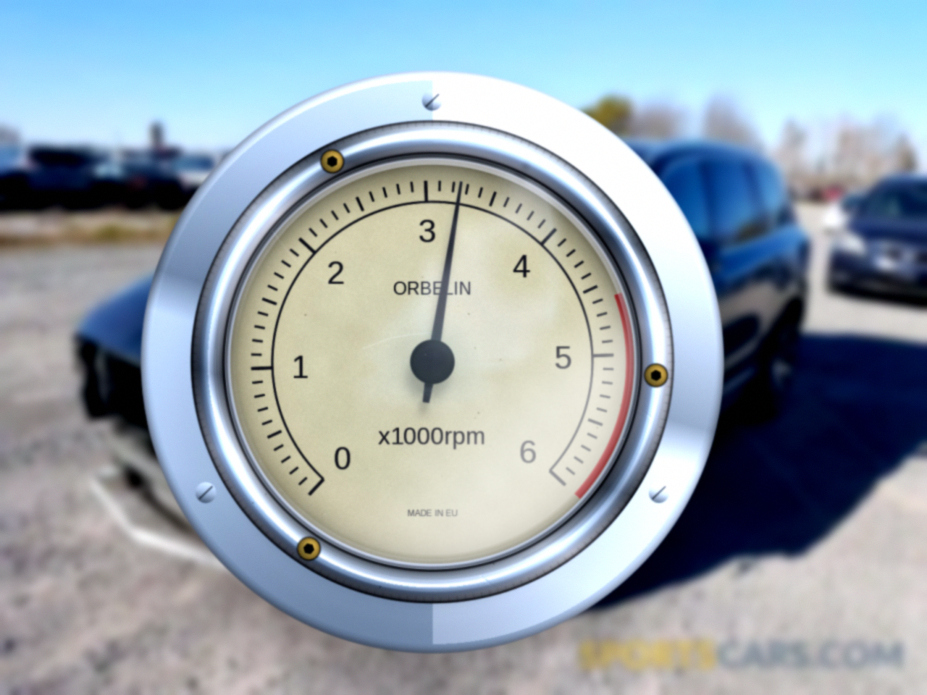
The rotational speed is 3250 rpm
